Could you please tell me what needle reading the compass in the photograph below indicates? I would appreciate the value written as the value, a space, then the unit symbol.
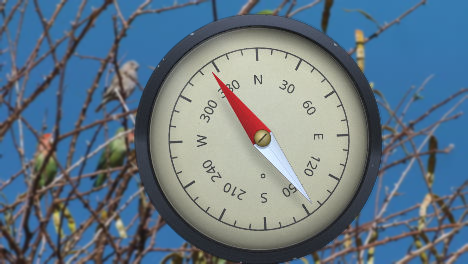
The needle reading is 325 °
